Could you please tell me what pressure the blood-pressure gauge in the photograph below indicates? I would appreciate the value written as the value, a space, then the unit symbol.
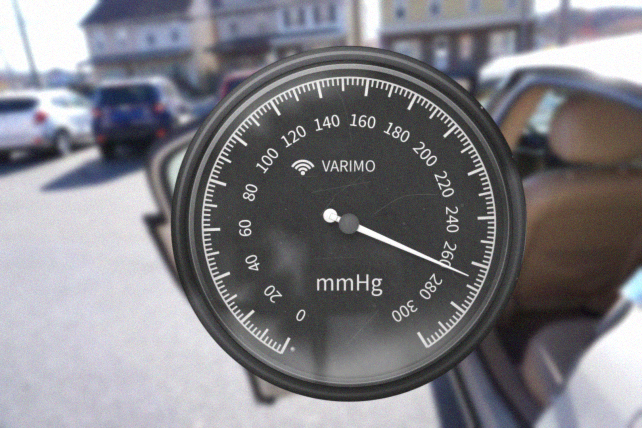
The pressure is 266 mmHg
